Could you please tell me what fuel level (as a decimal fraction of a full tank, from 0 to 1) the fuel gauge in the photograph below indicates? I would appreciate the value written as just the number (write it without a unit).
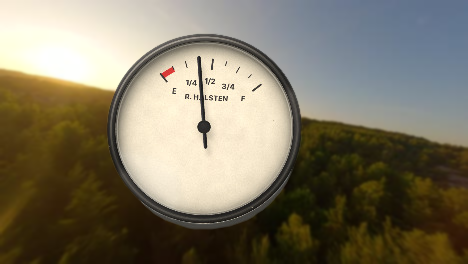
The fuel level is 0.375
